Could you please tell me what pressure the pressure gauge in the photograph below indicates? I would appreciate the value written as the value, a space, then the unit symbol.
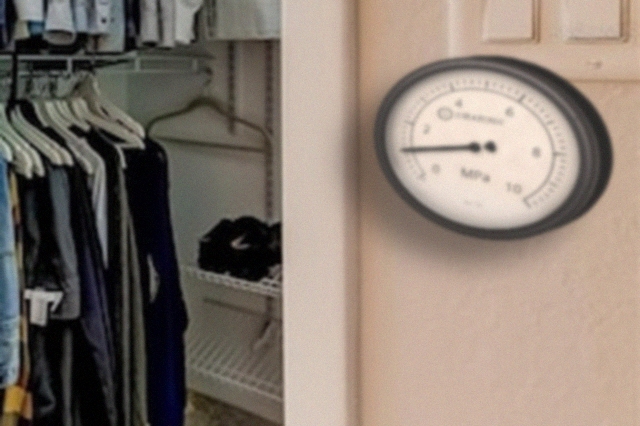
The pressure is 1 MPa
